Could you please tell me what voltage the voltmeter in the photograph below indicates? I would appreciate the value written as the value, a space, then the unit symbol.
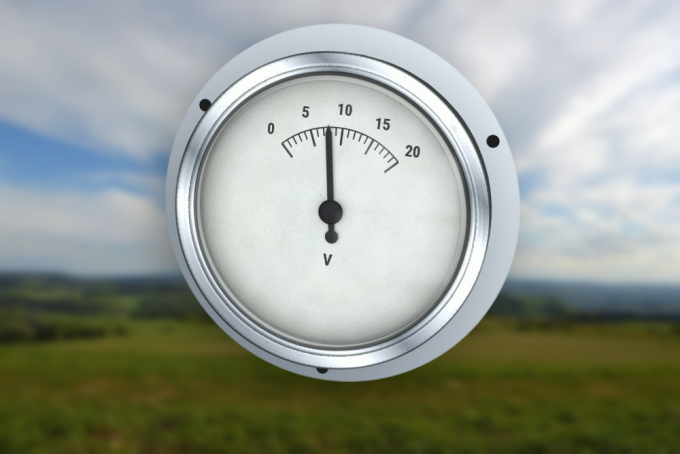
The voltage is 8 V
